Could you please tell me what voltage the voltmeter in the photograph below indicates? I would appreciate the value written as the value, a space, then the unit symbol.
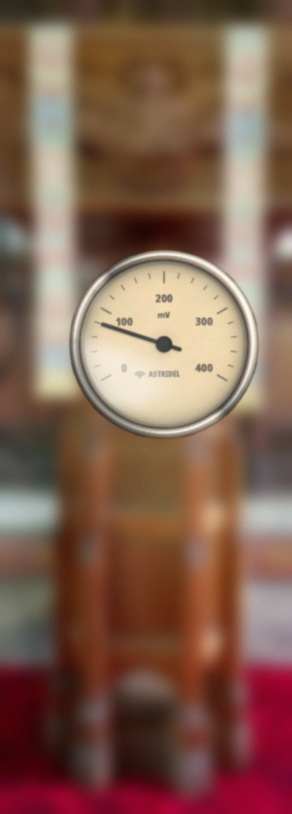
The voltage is 80 mV
